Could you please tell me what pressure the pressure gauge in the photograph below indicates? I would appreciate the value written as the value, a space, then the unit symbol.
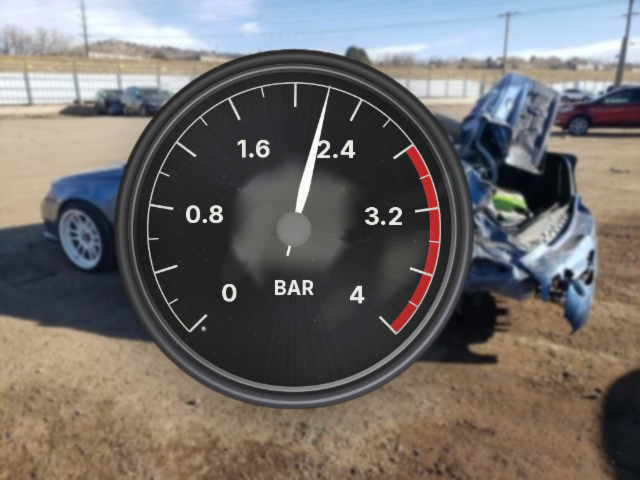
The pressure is 2.2 bar
